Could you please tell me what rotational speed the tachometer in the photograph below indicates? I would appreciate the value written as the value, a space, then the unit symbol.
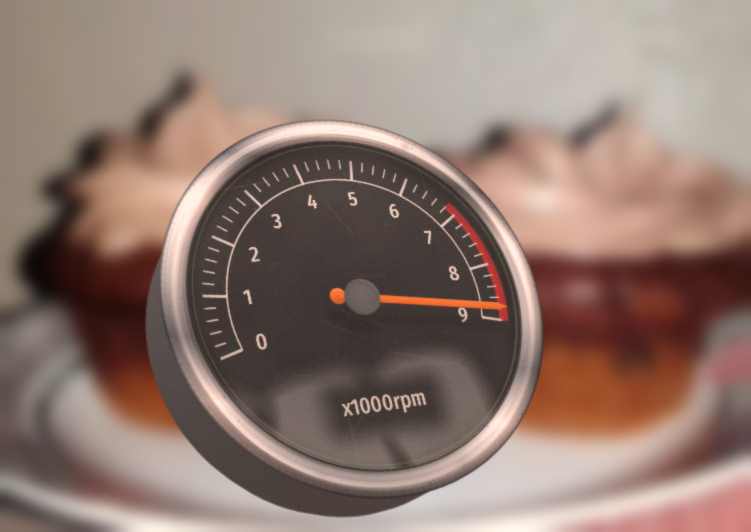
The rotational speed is 8800 rpm
